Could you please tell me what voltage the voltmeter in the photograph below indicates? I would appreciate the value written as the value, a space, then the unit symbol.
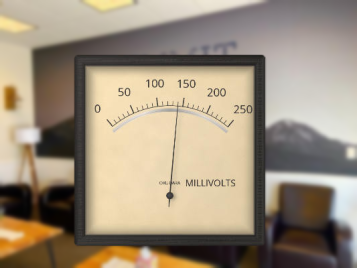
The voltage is 140 mV
